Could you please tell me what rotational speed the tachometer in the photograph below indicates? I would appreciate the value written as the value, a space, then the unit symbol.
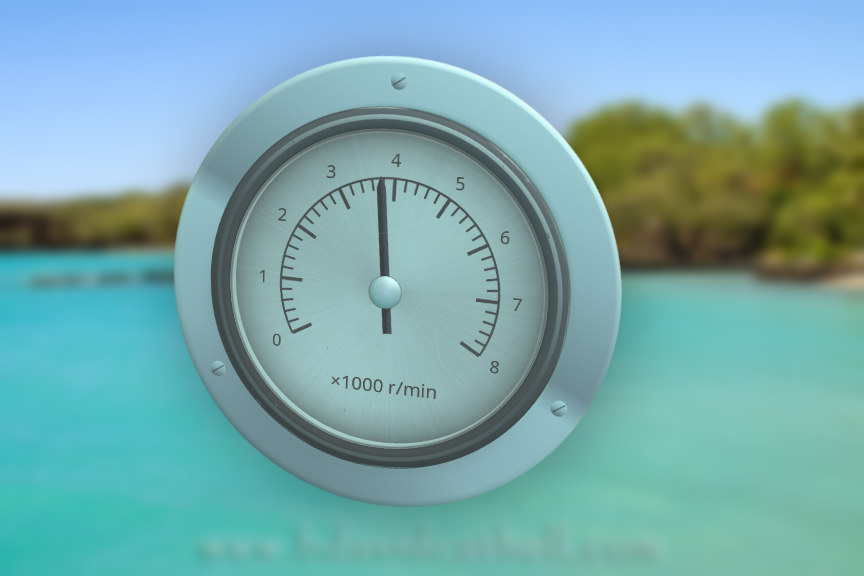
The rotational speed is 3800 rpm
